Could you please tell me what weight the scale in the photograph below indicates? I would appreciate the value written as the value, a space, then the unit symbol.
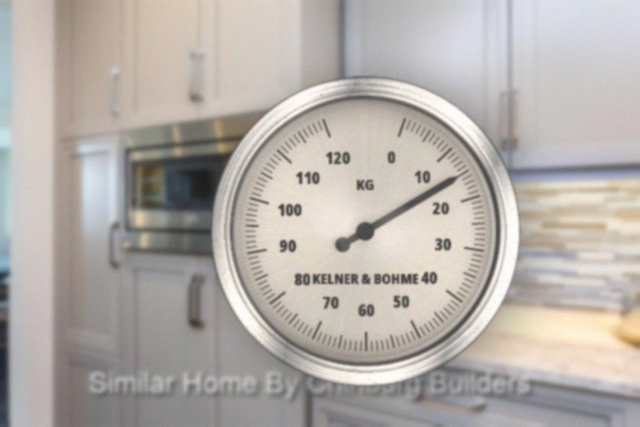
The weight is 15 kg
